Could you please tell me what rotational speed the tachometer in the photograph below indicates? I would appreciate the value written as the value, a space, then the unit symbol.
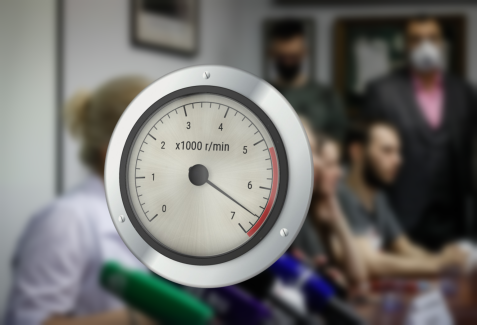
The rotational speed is 6600 rpm
